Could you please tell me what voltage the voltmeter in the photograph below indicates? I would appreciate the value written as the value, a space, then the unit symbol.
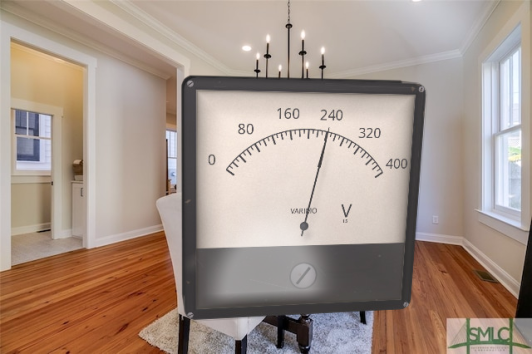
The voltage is 240 V
